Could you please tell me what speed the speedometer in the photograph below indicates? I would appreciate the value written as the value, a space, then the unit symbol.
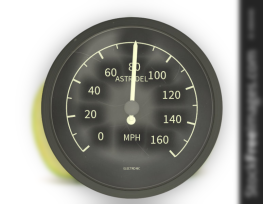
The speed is 80 mph
